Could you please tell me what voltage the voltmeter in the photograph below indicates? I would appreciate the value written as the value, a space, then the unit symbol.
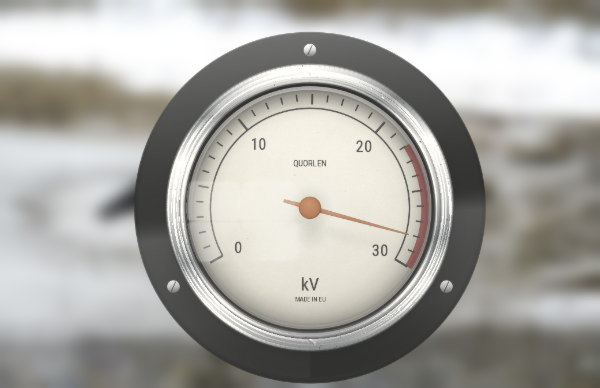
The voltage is 28 kV
